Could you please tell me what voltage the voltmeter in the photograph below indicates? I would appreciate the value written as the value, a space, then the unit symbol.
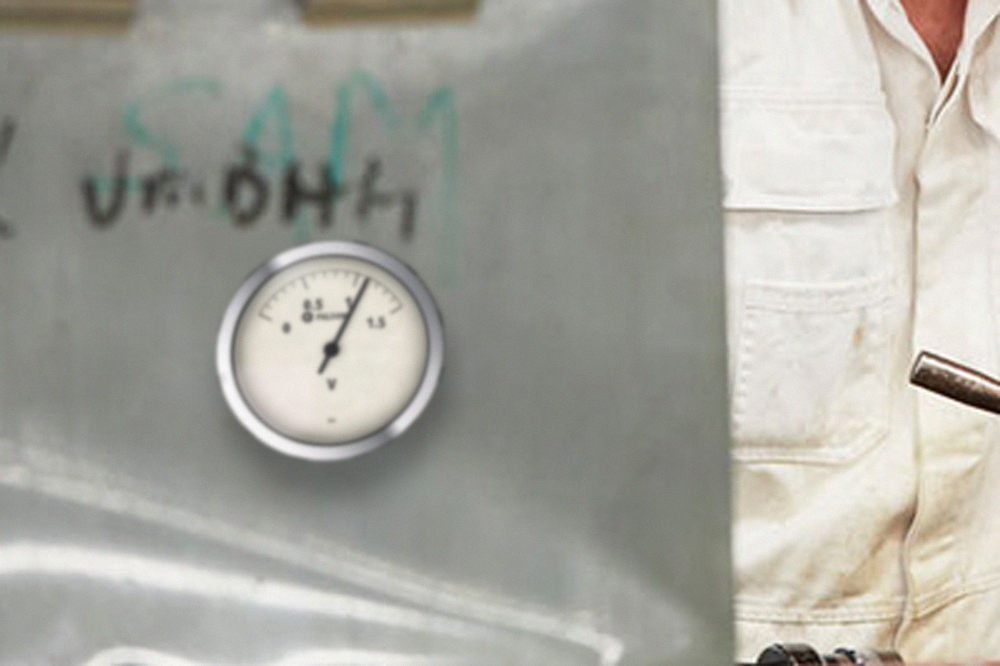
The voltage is 1.1 V
